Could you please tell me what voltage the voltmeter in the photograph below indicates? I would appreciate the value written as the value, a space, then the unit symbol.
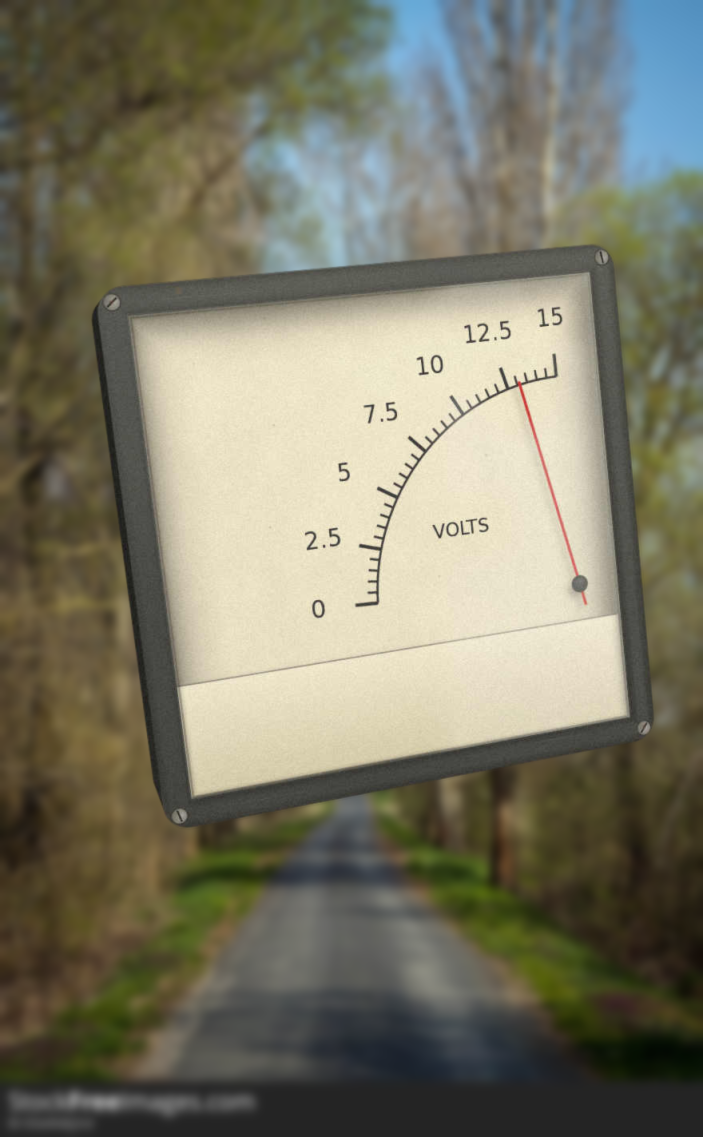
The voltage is 13 V
